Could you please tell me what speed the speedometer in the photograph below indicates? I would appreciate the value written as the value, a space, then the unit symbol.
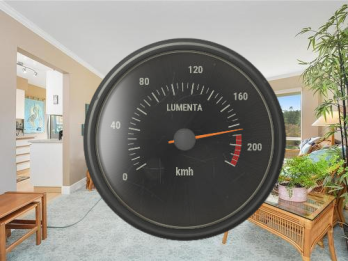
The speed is 185 km/h
